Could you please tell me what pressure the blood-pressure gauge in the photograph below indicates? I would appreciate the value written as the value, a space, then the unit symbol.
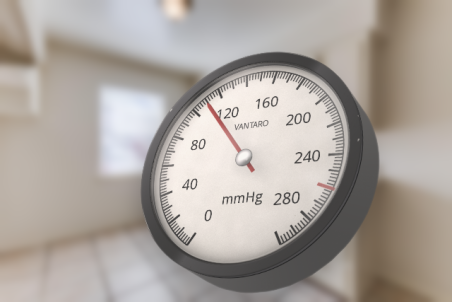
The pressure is 110 mmHg
